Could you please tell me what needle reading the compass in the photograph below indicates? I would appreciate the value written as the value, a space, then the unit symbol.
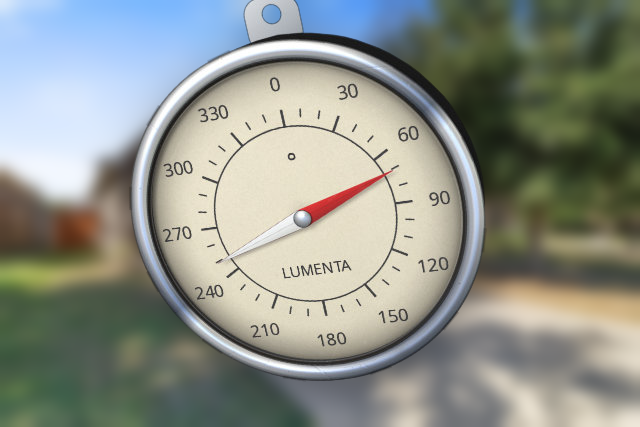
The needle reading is 70 °
